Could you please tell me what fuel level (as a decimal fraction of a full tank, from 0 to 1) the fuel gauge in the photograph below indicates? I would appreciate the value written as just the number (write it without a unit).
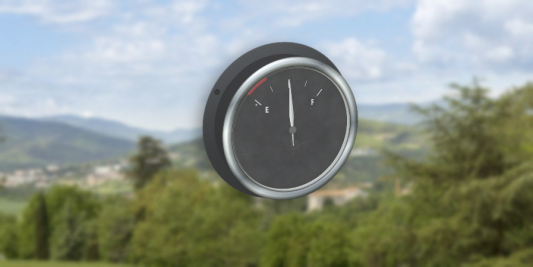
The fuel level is 0.5
